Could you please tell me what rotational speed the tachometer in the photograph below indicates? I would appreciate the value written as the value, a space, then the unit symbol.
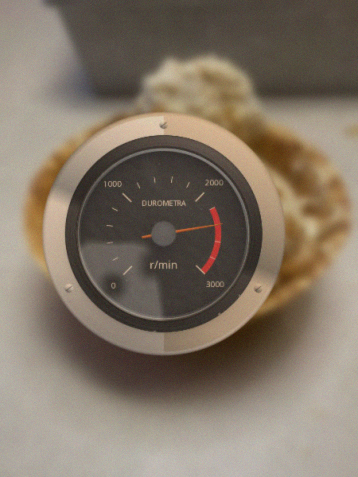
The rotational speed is 2400 rpm
